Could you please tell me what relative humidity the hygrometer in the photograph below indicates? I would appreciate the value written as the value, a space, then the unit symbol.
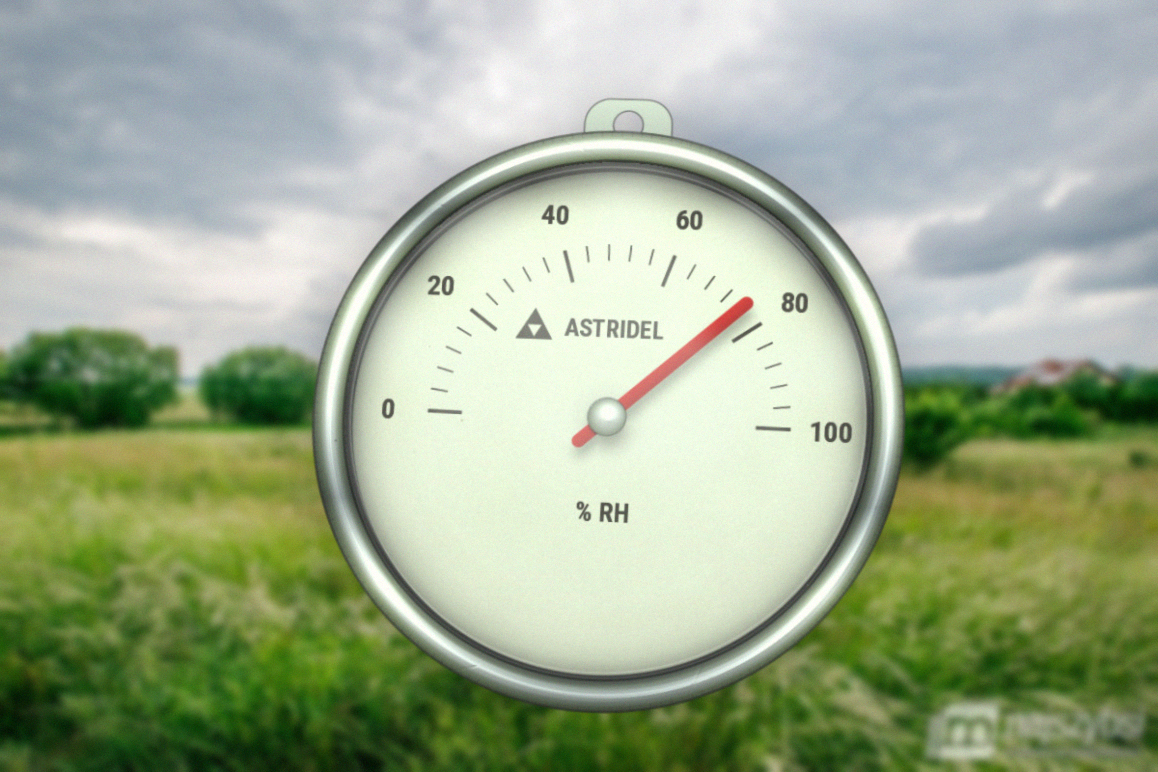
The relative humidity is 76 %
